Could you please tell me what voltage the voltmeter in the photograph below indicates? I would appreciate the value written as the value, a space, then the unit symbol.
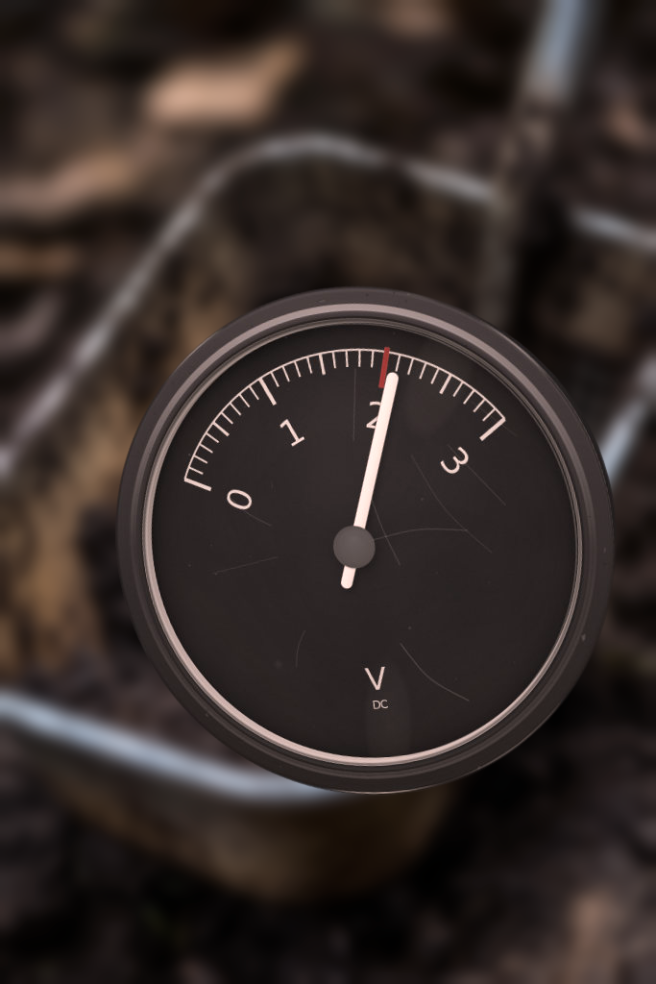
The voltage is 2.1 V
